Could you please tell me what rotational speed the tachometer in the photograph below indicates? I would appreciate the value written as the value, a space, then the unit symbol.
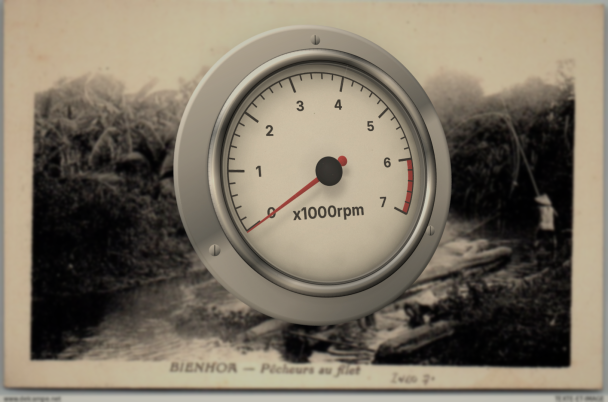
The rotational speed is 0 rpm
